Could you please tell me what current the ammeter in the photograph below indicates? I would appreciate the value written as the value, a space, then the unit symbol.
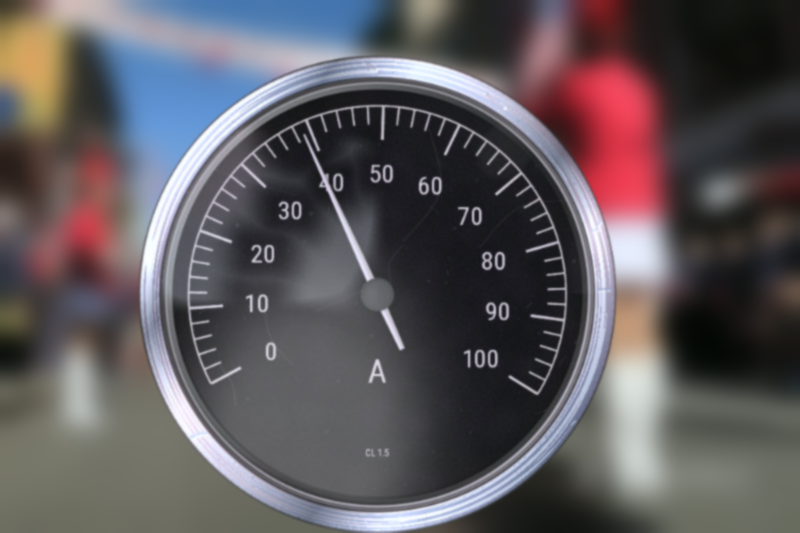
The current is 39 A
